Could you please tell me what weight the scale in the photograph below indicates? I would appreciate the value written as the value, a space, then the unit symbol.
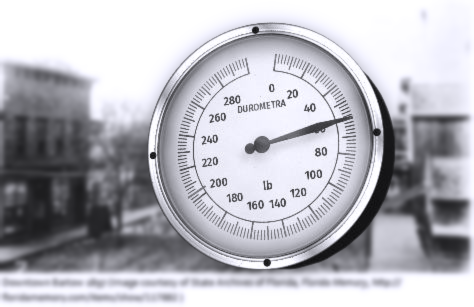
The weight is 60 lb
